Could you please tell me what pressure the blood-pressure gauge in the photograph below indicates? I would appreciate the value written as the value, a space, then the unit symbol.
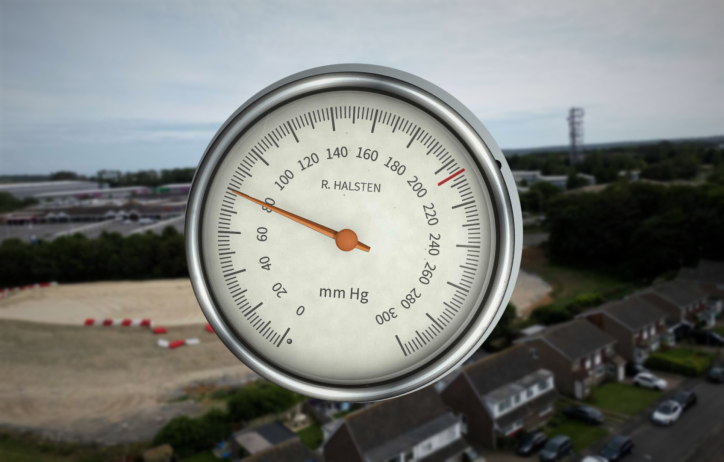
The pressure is 80 mmHg
